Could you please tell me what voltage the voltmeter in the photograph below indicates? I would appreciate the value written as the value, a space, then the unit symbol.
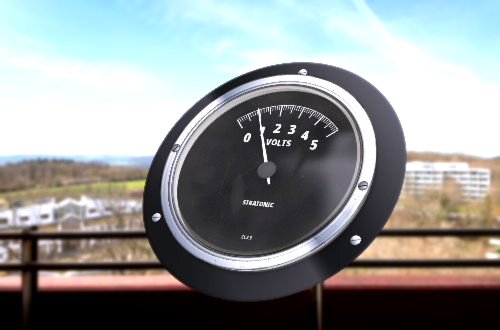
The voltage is 1 V
